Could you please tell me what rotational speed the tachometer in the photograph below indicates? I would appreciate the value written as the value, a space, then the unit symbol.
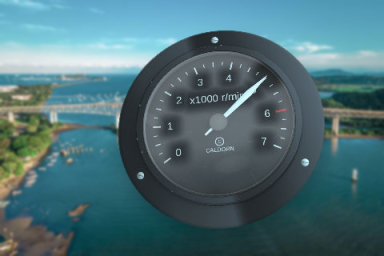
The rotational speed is 5000 rpm
